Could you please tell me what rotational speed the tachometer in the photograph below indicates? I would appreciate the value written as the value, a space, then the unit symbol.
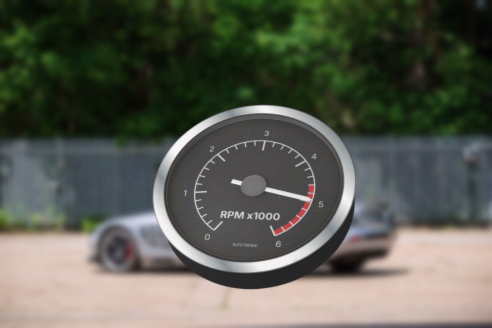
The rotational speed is 5000 rpm
